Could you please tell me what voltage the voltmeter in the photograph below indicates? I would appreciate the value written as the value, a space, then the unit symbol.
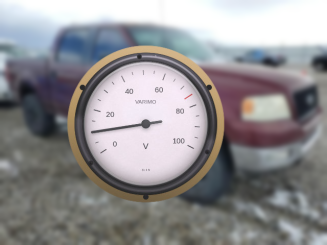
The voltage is 10 V
